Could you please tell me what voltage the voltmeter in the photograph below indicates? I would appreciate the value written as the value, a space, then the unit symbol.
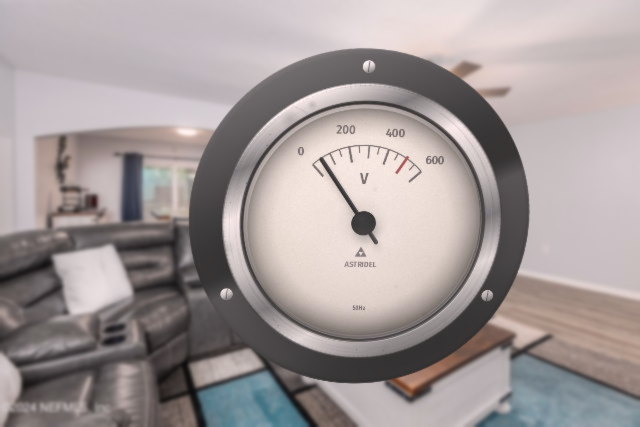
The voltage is 50 V
